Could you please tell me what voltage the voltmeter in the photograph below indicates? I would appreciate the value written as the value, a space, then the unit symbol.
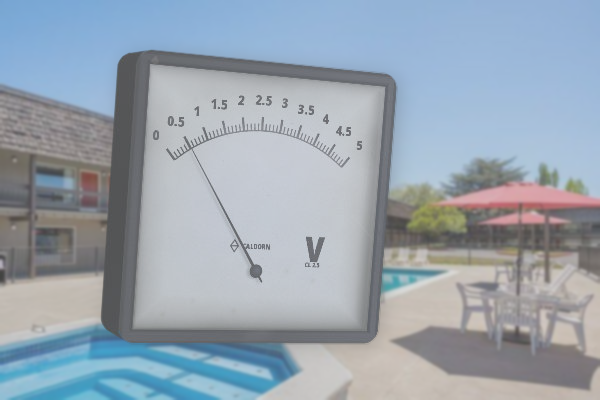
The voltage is 0.5 V
